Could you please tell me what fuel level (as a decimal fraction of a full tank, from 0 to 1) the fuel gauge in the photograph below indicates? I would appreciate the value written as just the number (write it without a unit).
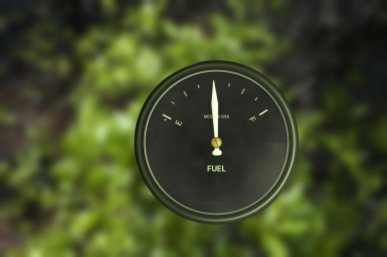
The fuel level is 0.5
